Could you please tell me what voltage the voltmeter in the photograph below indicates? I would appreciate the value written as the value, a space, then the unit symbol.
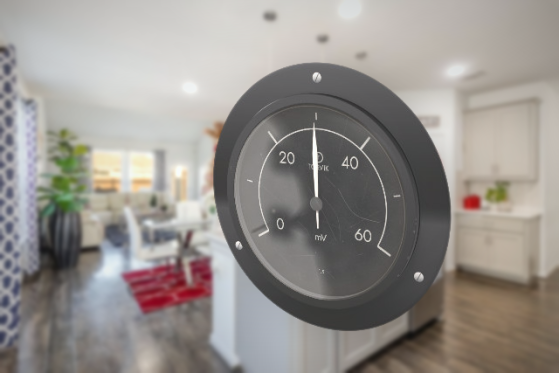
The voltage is 30 mV
